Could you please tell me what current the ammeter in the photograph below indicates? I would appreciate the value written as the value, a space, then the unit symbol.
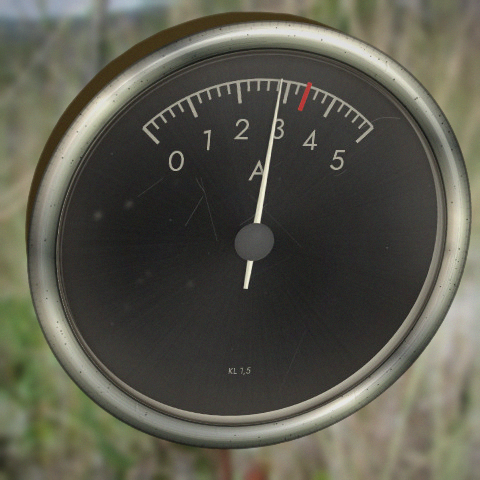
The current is 2.8 A
